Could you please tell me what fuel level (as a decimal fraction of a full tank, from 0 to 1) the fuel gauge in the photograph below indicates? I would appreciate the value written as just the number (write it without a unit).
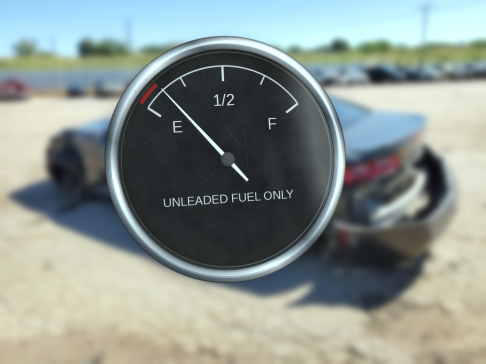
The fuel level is 0.125
